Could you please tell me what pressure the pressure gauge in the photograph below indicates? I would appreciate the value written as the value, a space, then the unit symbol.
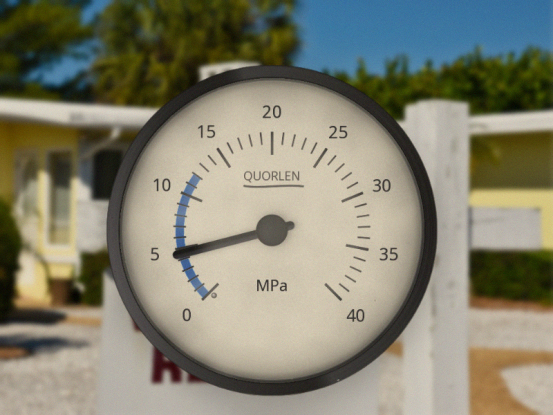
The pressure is 4.5 MPa
